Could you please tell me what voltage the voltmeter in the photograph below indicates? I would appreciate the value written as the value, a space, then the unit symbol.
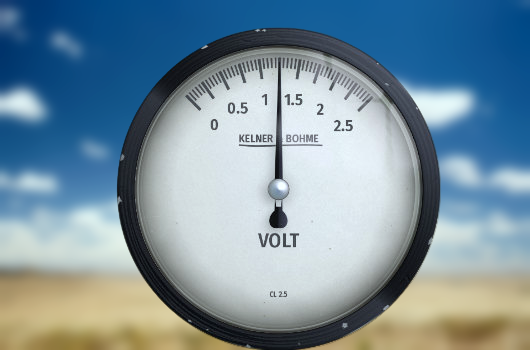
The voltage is 1.25 V
